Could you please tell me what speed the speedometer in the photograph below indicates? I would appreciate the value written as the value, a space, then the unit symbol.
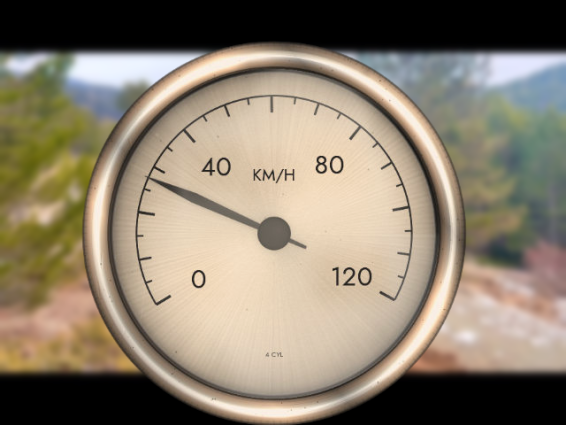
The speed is 27.5 km/h
